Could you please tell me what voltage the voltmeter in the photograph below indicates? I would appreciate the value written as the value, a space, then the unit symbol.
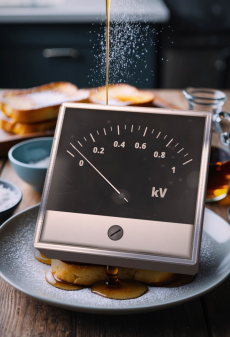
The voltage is 0.05 kV
